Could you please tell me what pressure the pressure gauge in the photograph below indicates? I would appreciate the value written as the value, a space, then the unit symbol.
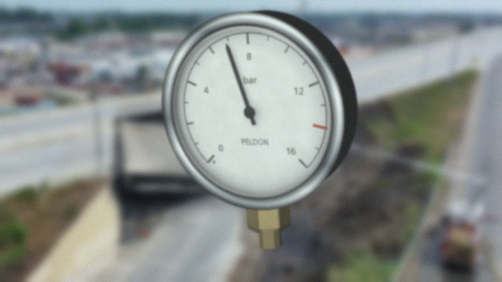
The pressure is 7 bar
